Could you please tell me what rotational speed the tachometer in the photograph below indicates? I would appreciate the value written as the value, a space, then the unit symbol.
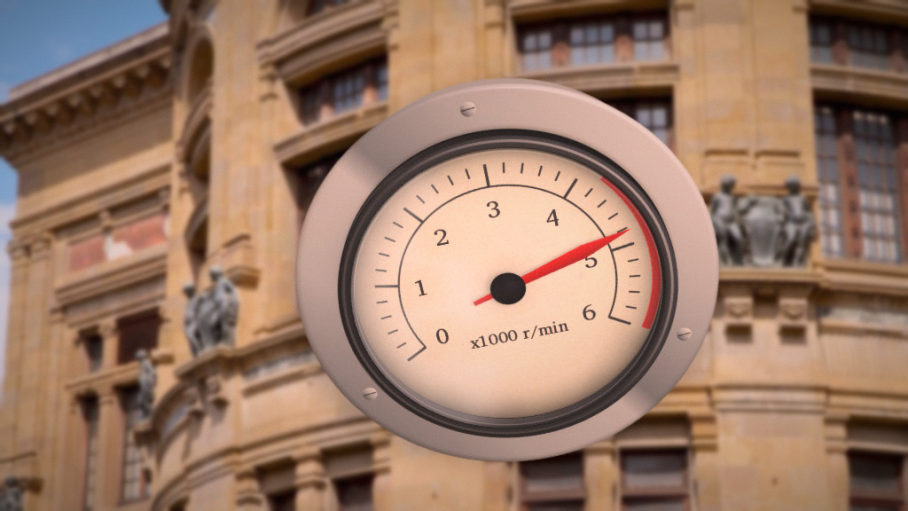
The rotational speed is 4800 rpm
